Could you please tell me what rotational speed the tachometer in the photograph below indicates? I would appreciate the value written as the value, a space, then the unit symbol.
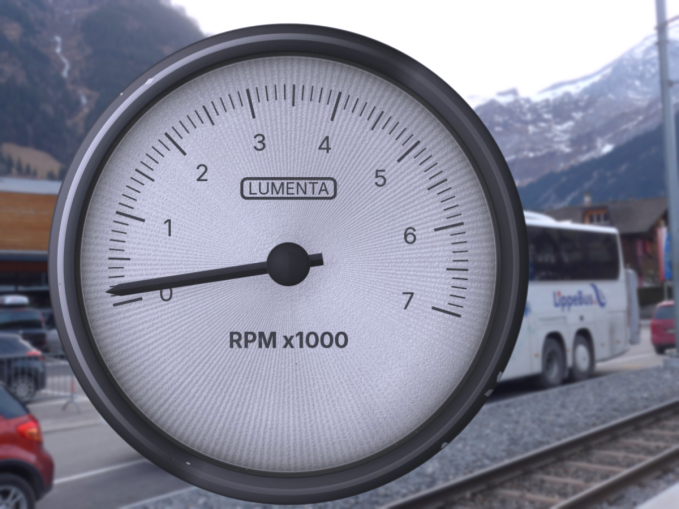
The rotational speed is 150 rpm
